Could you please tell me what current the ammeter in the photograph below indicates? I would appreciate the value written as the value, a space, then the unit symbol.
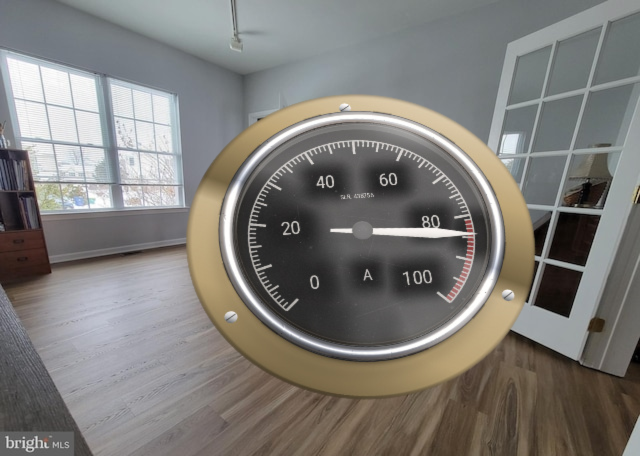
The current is 85 A
